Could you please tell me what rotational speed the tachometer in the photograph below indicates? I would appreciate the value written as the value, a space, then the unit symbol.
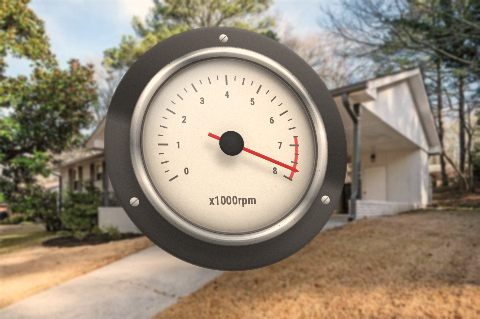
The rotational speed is 7750 rpm
